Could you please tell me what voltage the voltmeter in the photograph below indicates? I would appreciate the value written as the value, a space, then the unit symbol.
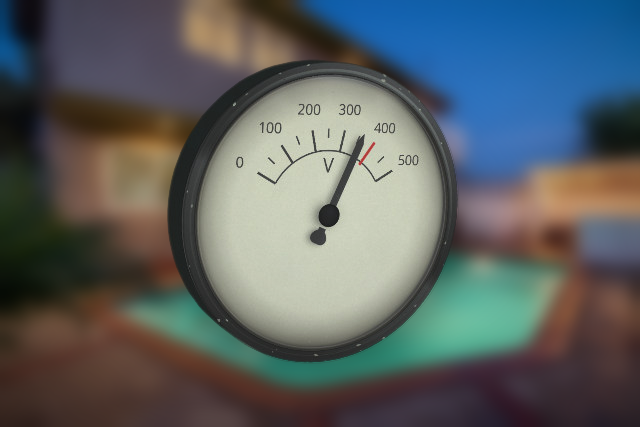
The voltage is 350 V
